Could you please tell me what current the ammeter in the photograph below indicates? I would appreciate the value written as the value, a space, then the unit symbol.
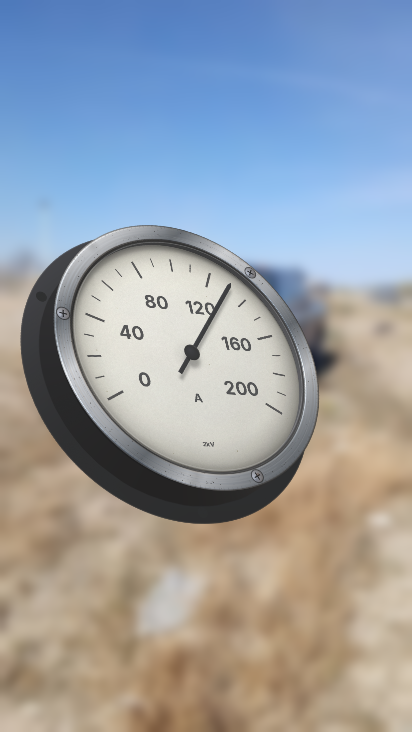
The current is 130 A
